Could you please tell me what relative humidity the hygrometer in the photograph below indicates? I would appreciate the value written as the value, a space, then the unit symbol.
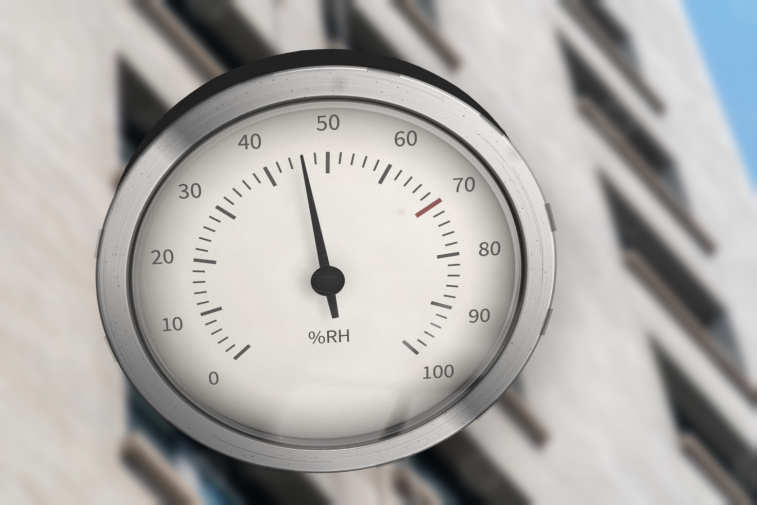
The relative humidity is 46 %
